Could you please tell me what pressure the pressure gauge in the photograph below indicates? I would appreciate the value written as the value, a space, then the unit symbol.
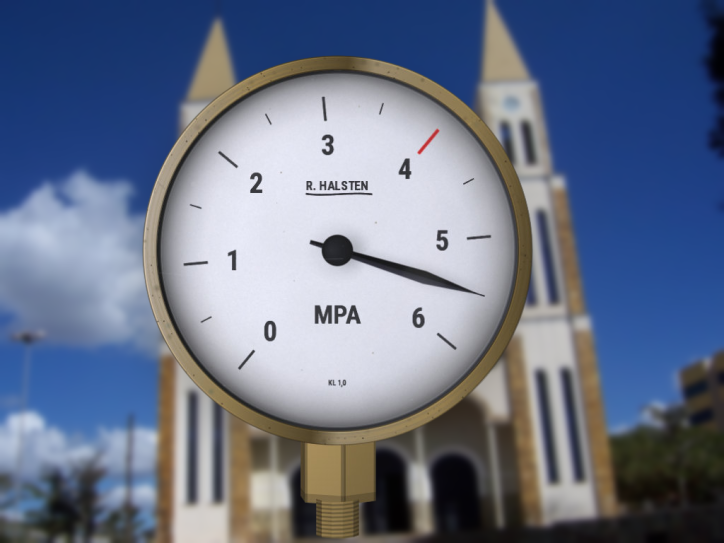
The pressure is 5.5 MPa
